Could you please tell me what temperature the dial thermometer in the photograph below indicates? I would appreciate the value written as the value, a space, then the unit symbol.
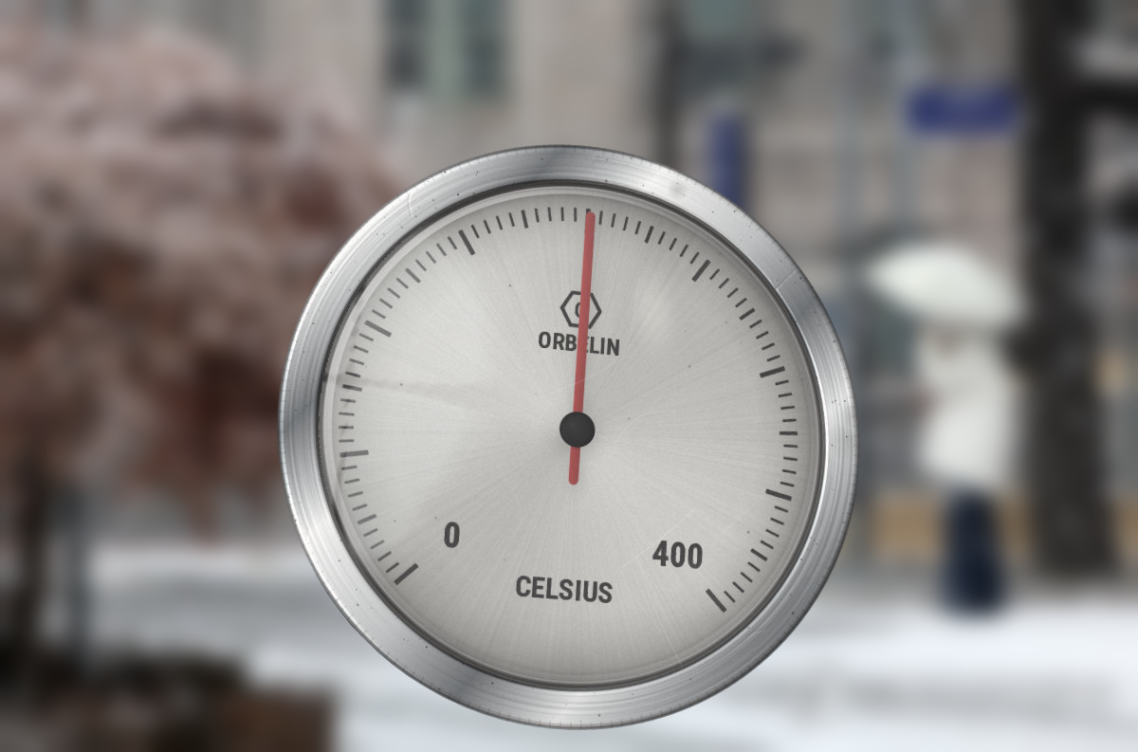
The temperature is 200 °C
